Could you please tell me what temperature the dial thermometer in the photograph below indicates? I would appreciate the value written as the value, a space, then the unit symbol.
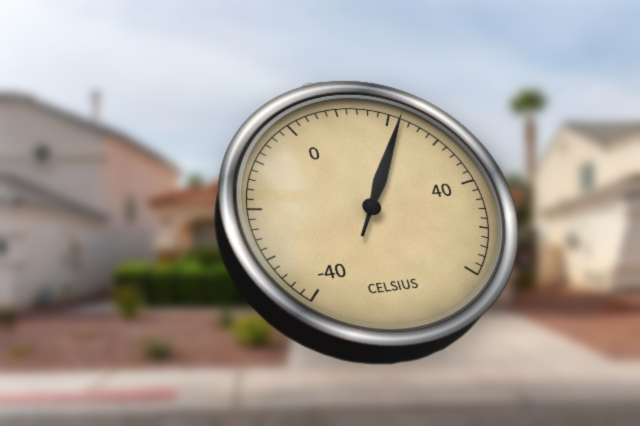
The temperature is 22 °C
